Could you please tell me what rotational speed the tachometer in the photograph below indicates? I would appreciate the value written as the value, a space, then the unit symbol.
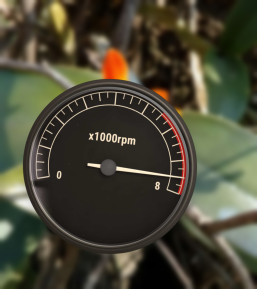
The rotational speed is 7500 rpm
